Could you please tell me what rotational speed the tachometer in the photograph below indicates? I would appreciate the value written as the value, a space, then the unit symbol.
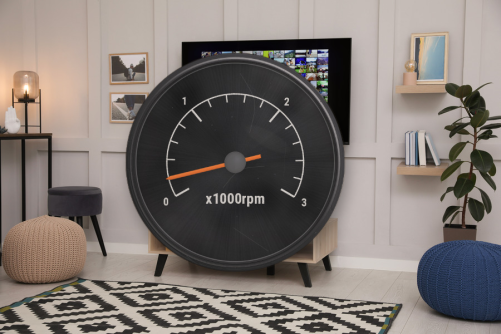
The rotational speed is 200 rpm
